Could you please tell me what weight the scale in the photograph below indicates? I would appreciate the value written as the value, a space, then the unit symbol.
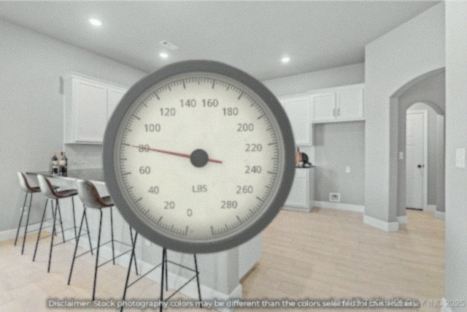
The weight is 80 lb
